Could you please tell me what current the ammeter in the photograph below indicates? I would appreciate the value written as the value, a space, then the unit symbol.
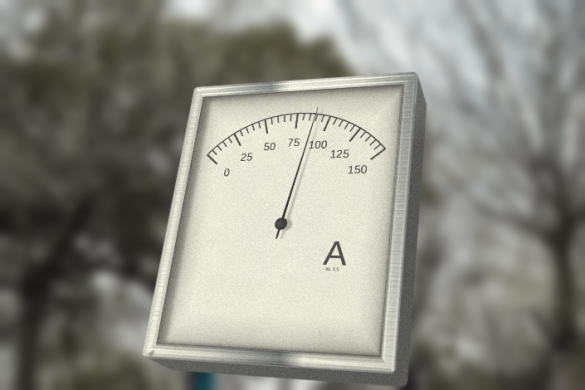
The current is 90 A
